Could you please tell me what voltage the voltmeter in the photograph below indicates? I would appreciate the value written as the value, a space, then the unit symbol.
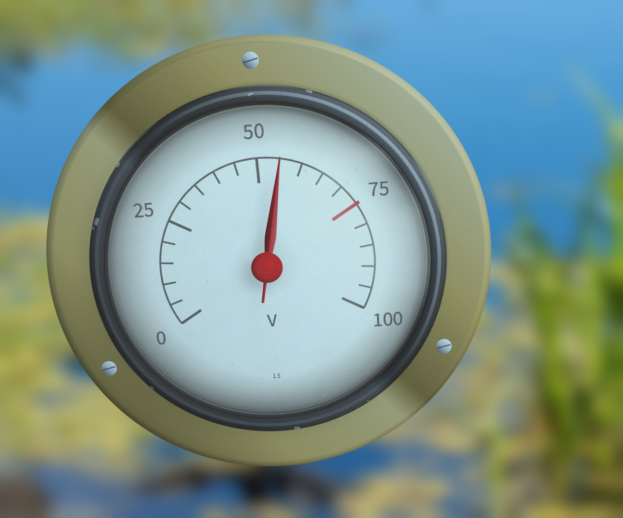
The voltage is 55 V
